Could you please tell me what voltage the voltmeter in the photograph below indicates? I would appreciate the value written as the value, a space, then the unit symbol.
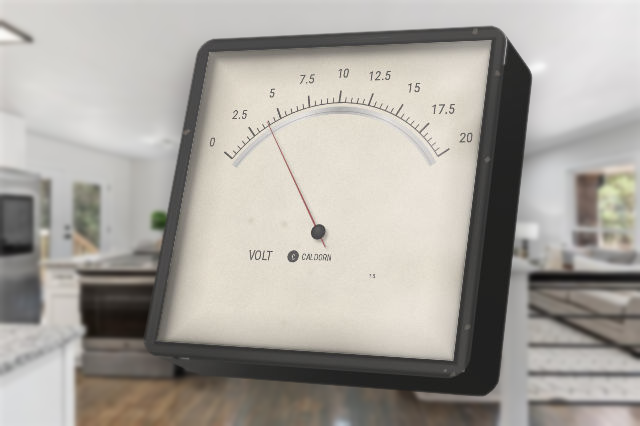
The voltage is 4 V
